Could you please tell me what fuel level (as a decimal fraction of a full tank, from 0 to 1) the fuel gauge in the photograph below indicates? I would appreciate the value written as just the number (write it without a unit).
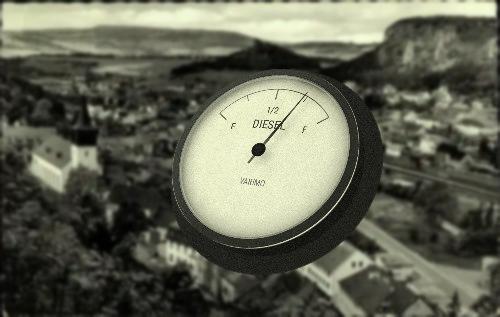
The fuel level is 0.75
